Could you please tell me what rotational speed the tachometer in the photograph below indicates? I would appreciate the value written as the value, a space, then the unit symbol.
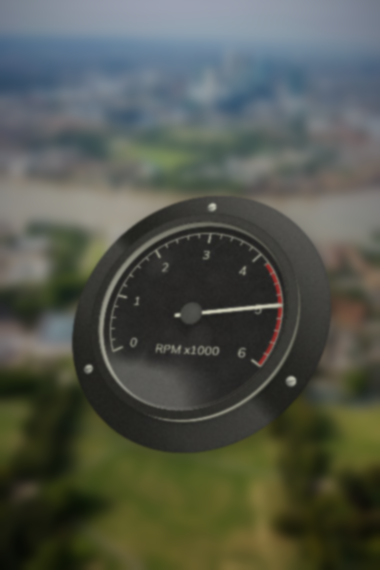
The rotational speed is 5000 rpm
